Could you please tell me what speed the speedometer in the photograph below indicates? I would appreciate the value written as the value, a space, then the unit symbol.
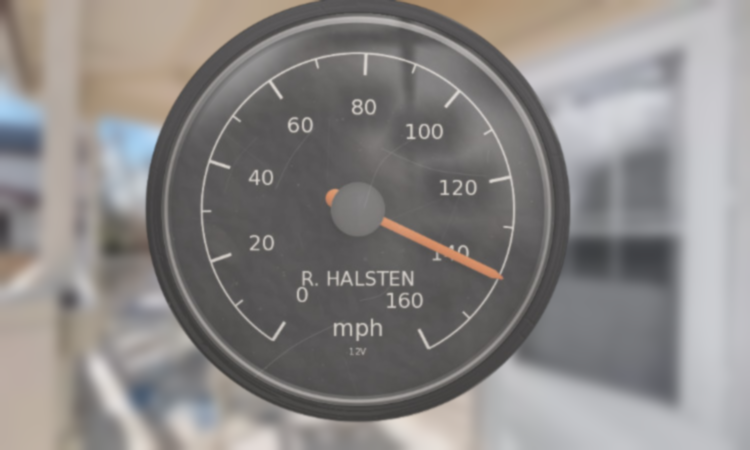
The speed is 140 mph
